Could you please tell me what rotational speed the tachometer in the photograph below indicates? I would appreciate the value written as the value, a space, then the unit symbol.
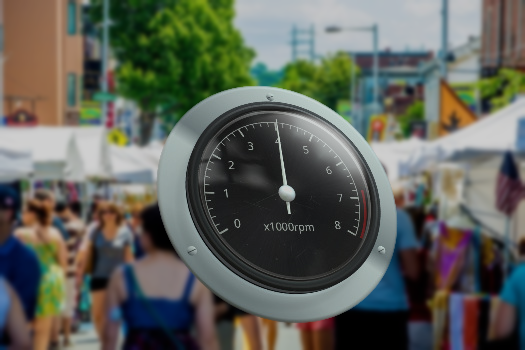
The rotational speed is 4000 rpm
